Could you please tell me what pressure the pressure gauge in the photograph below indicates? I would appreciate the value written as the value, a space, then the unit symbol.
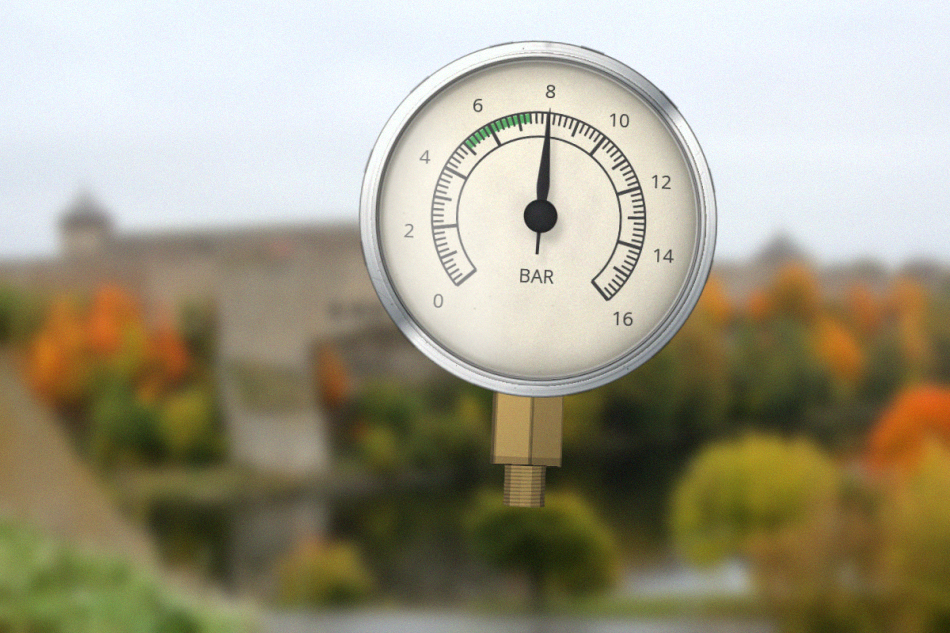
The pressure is 8 bar
